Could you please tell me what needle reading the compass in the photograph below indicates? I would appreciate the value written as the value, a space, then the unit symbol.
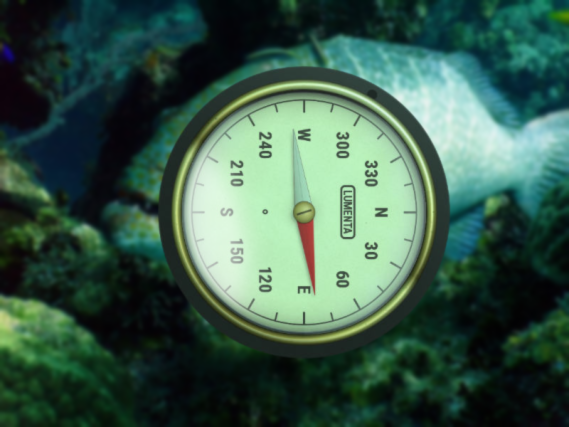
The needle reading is 82.5 °
